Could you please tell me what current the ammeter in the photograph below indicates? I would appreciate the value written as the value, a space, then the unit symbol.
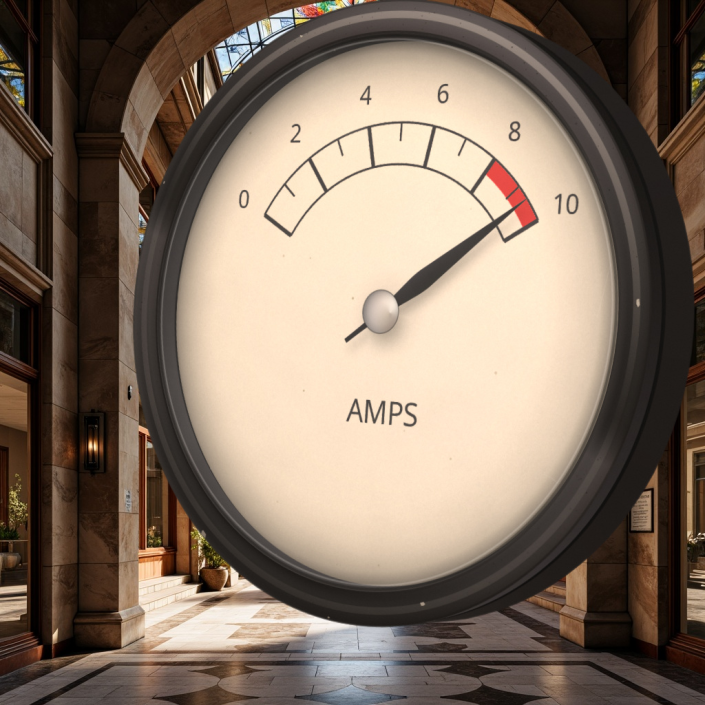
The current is 9.5 A
